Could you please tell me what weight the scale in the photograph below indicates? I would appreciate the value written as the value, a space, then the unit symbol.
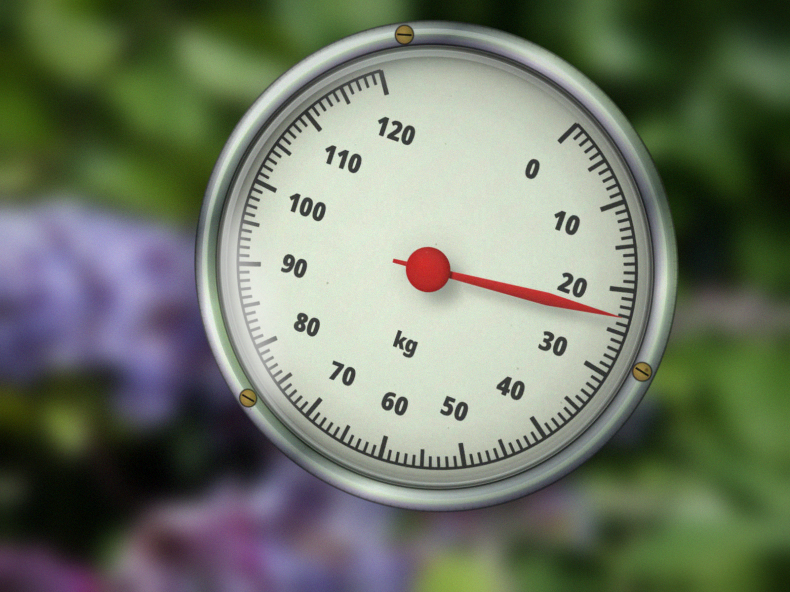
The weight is 23 kg
